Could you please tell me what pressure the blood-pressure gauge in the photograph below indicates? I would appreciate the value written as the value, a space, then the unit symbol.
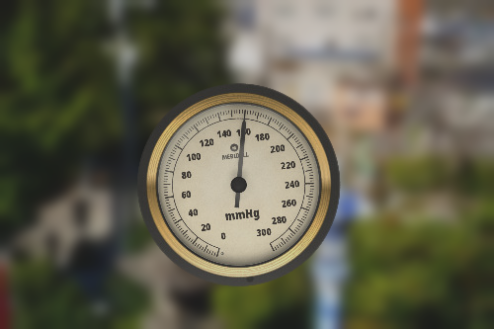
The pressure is 160 mmHg
